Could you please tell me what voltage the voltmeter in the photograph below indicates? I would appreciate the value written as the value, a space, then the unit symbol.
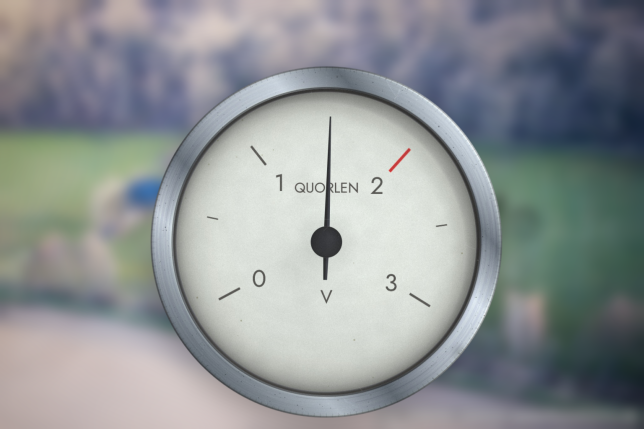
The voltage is 1.5 V
